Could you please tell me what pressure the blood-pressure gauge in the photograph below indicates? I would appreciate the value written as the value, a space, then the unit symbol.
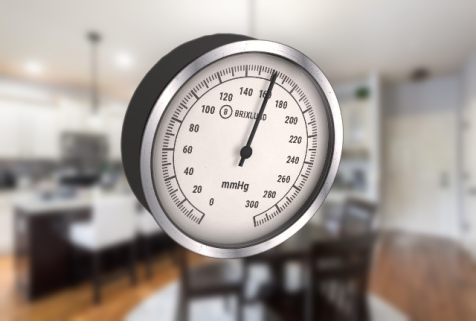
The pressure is 160 mmHg
